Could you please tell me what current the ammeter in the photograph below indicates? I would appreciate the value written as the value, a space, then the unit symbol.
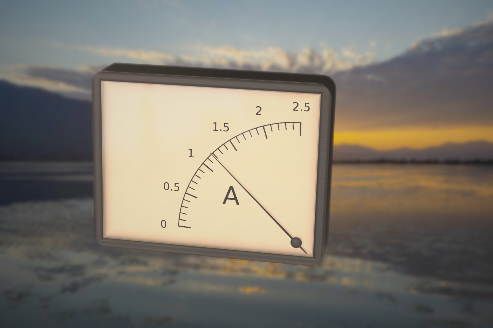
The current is 1.2 A
